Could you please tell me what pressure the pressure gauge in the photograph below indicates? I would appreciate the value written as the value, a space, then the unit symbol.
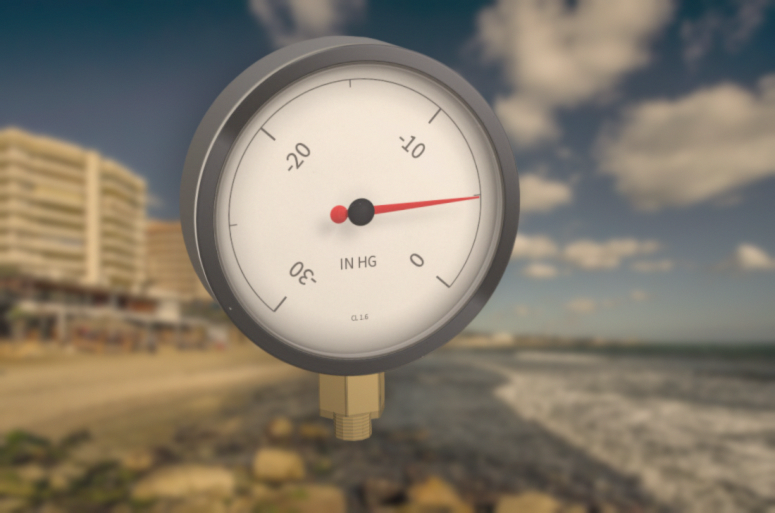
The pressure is -5 inHg
